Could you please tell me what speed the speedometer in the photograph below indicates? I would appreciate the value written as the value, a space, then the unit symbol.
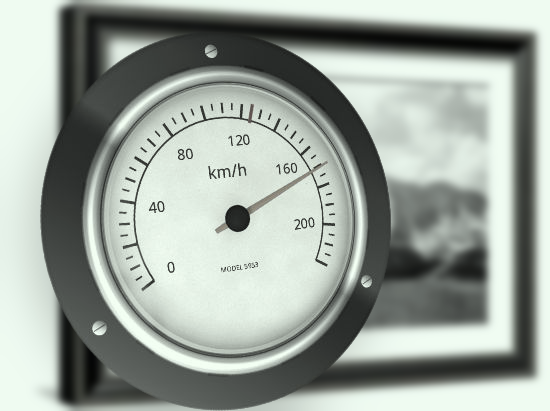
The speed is 170 km/h
